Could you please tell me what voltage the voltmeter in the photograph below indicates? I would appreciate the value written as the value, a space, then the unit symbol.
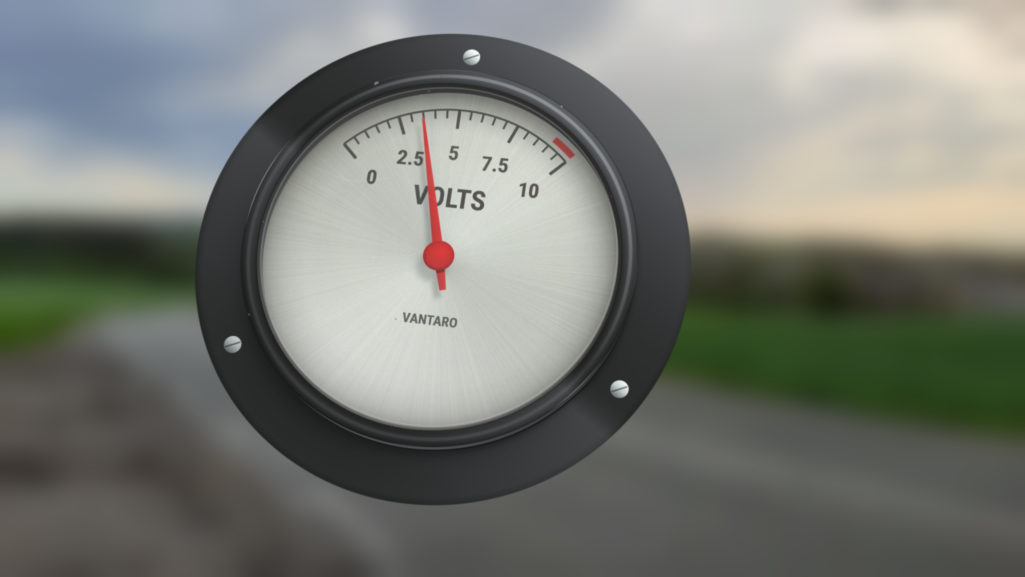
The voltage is 3.5 V
